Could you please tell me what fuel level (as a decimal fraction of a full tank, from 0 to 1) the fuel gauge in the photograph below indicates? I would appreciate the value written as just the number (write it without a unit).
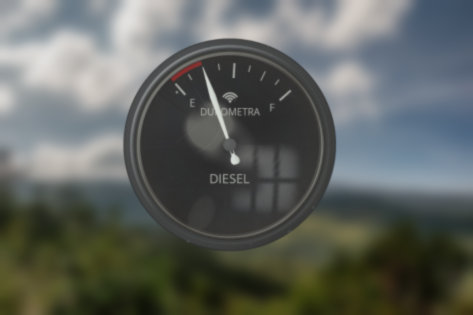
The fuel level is 0.25
